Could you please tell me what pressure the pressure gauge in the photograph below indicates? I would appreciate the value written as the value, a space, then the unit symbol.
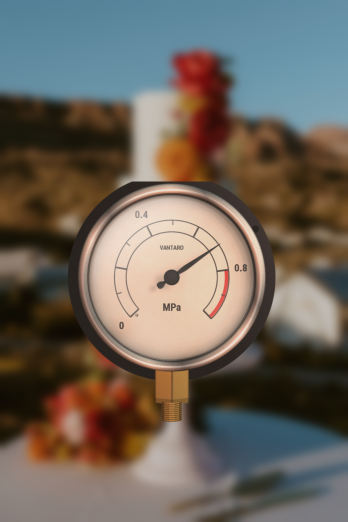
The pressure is 0.7 MPa
